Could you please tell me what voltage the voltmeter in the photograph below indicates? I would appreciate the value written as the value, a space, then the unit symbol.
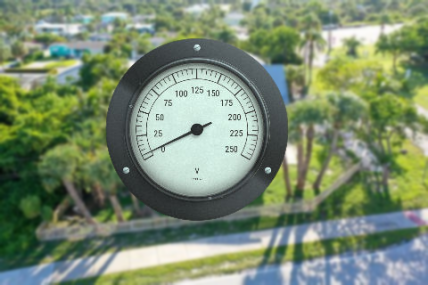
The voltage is 5 V
